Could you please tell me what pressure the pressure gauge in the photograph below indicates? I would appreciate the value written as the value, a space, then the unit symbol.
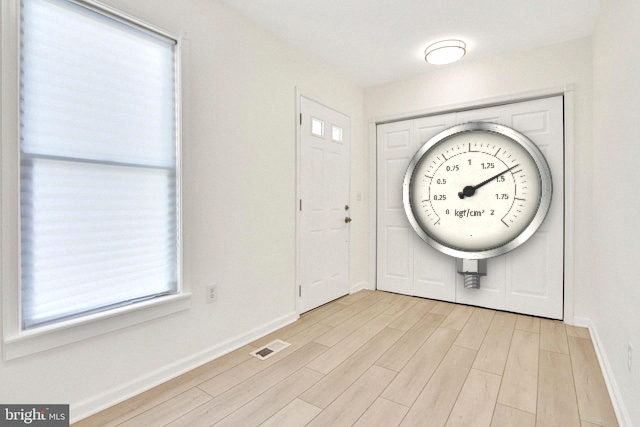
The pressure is 1.45 kg/cm²
